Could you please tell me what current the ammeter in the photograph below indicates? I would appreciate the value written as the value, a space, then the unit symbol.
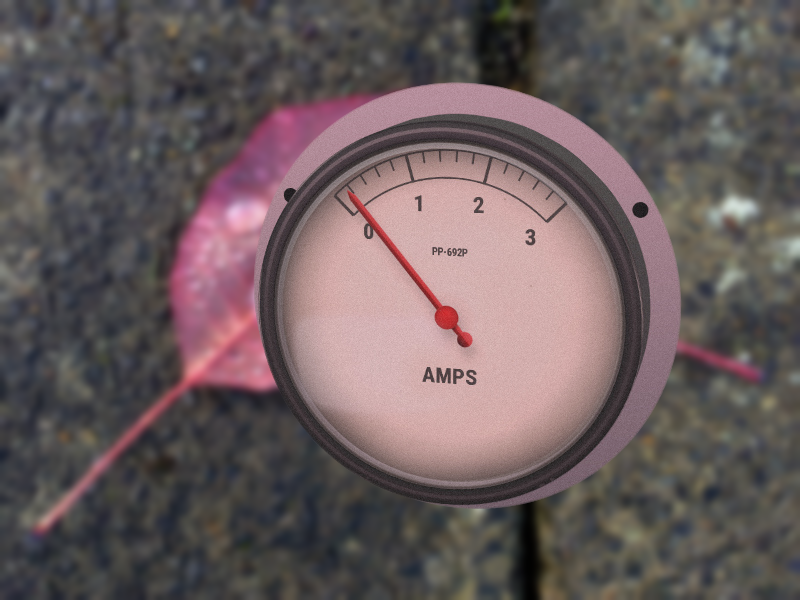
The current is 0.2 A
